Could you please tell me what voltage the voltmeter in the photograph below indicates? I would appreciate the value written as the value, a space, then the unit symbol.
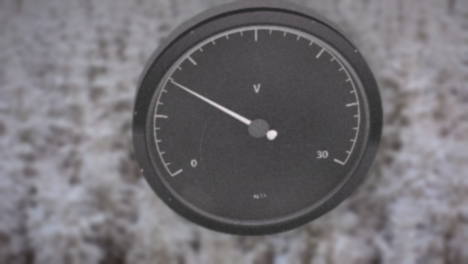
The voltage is 8 V
